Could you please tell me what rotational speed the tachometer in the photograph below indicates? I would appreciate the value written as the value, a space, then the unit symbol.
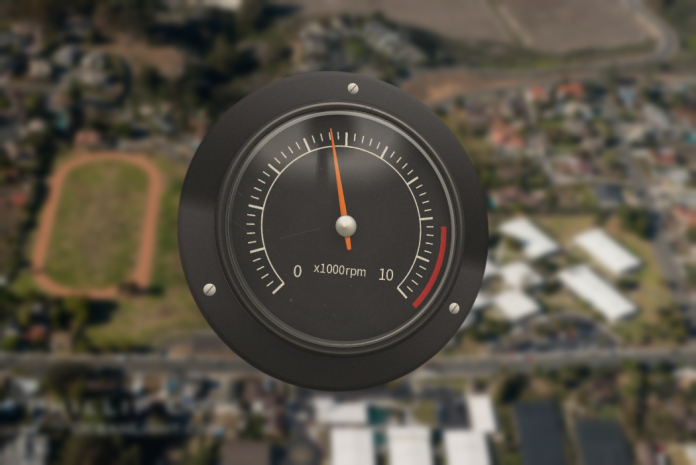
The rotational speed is 4600 rpm
